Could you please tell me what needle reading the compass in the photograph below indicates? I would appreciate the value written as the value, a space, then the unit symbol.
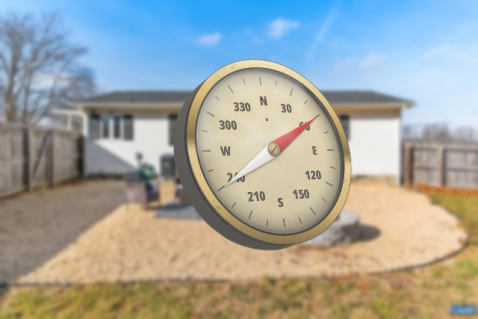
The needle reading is 60 °
